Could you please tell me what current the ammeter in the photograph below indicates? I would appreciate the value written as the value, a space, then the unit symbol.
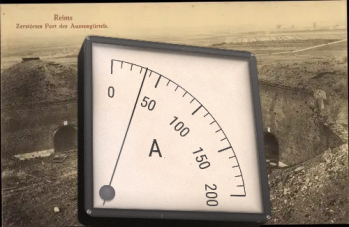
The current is 35 A
